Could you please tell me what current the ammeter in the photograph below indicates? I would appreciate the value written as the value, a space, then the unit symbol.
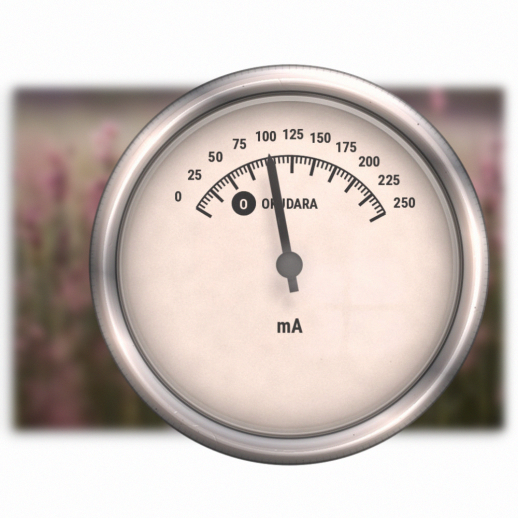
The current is 100 mA
